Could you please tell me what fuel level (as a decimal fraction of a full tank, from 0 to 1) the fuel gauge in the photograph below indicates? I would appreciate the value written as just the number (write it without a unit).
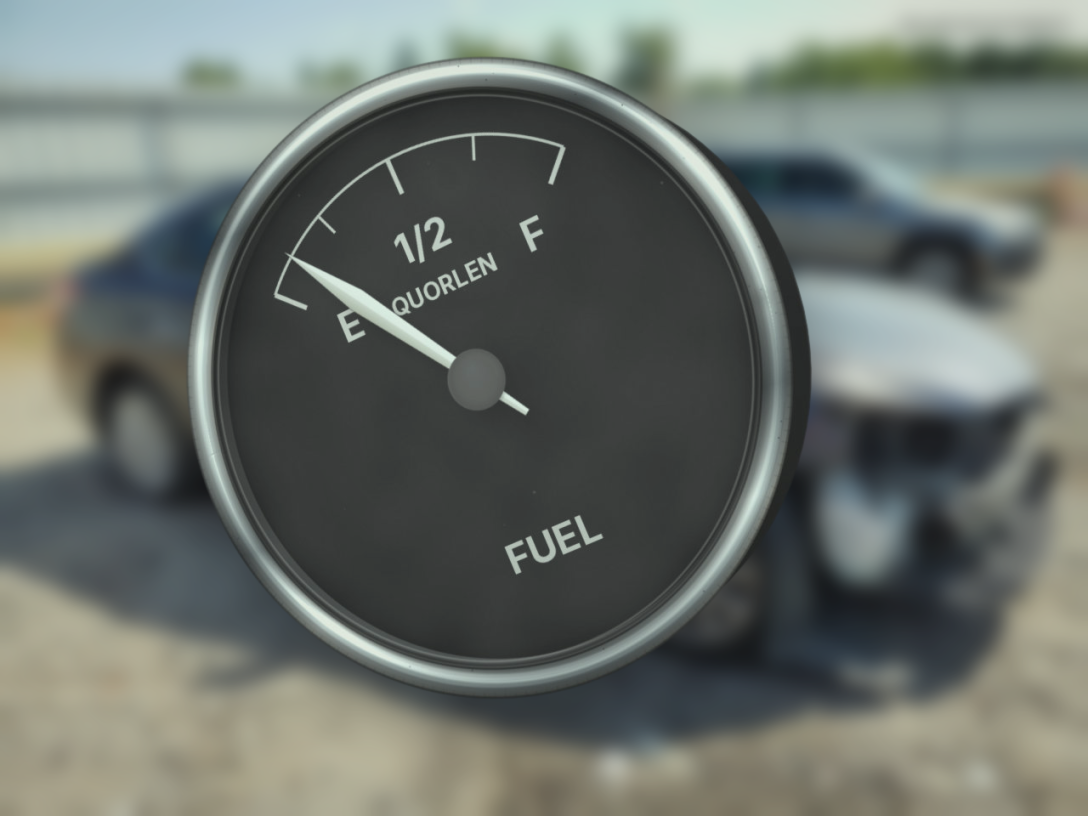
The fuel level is 0.125
